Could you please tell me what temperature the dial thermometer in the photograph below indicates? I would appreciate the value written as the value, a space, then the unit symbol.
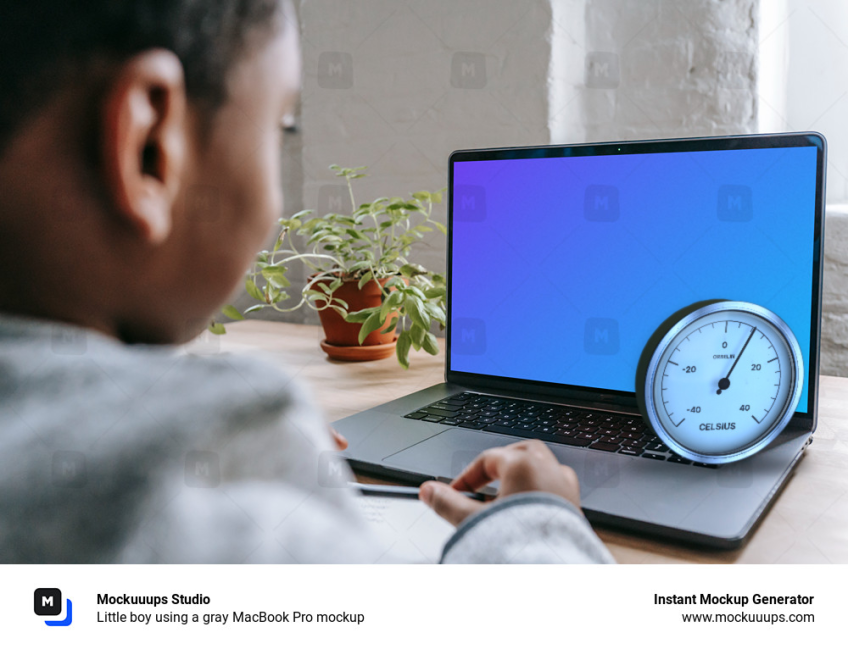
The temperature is 8 °C
